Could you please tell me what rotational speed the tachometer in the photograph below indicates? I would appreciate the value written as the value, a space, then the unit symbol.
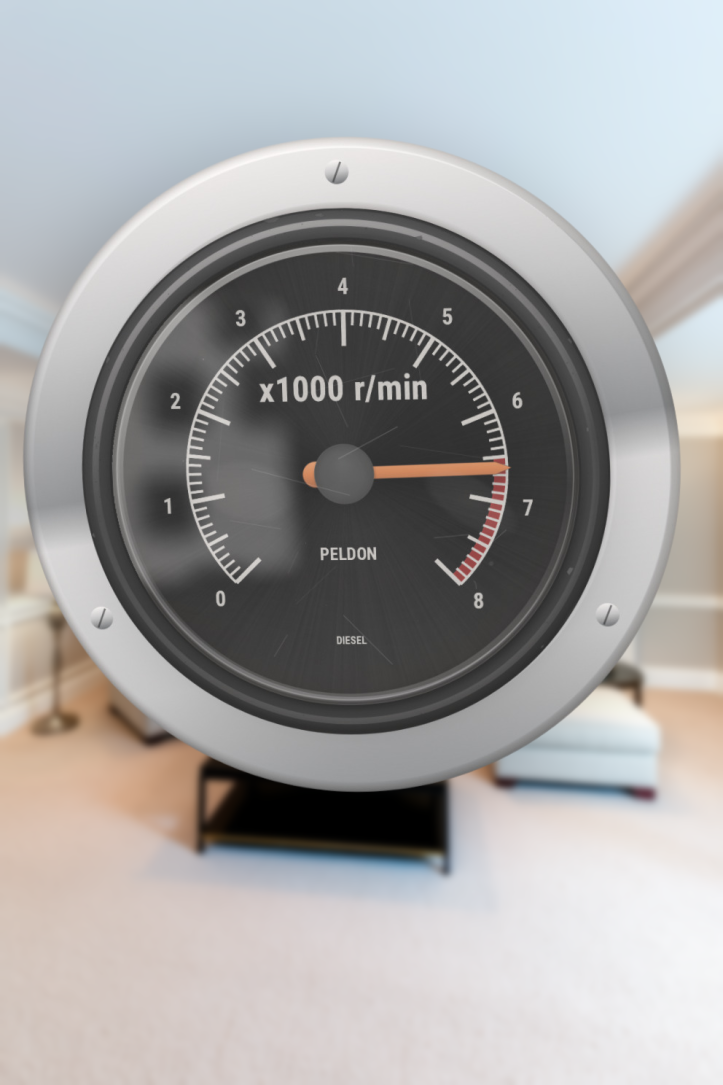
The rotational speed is 6600 rpm
